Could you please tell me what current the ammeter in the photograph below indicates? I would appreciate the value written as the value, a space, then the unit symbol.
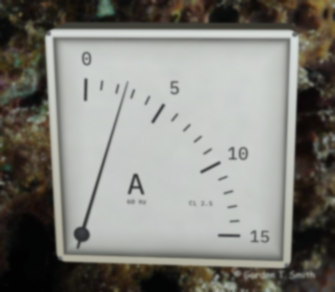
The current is 2.5 A
